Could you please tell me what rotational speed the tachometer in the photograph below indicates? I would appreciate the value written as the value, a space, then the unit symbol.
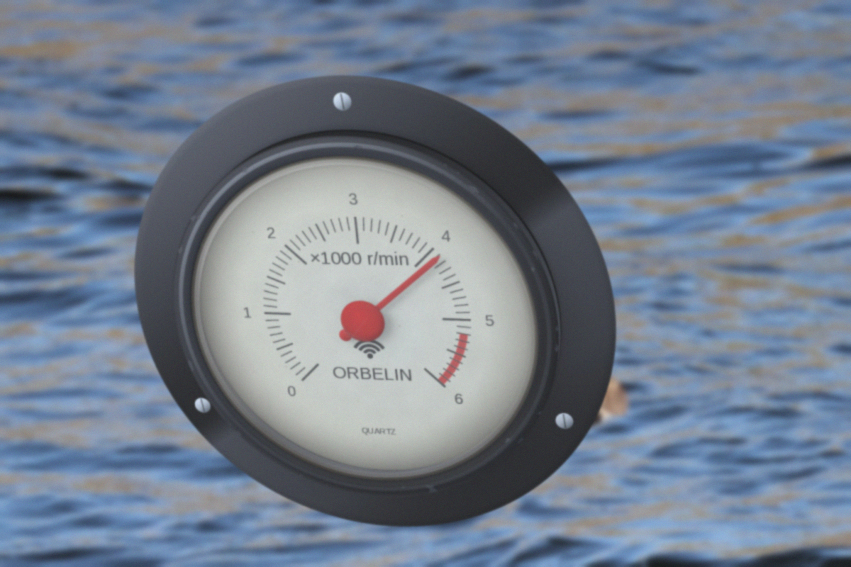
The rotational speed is 4100 rpm
